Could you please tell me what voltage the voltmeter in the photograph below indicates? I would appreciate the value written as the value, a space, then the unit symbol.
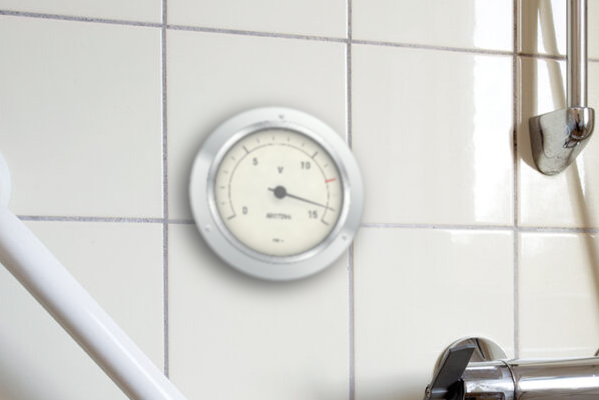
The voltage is 14 V
